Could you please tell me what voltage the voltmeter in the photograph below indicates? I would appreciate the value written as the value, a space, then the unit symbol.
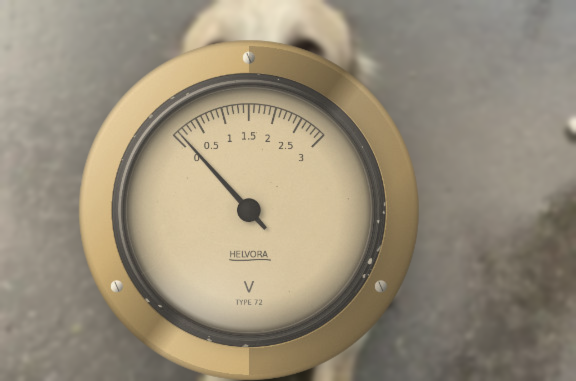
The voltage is 0.1 V
